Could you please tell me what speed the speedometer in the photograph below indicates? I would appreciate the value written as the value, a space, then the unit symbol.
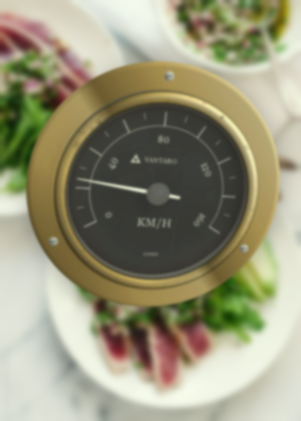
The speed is 25 km/h
